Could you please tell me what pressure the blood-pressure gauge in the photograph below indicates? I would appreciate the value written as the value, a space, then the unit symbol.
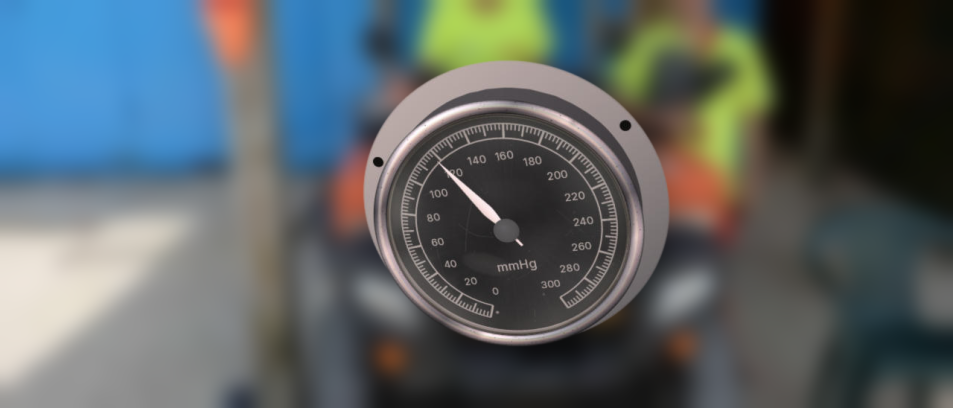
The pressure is 120 mmHg
